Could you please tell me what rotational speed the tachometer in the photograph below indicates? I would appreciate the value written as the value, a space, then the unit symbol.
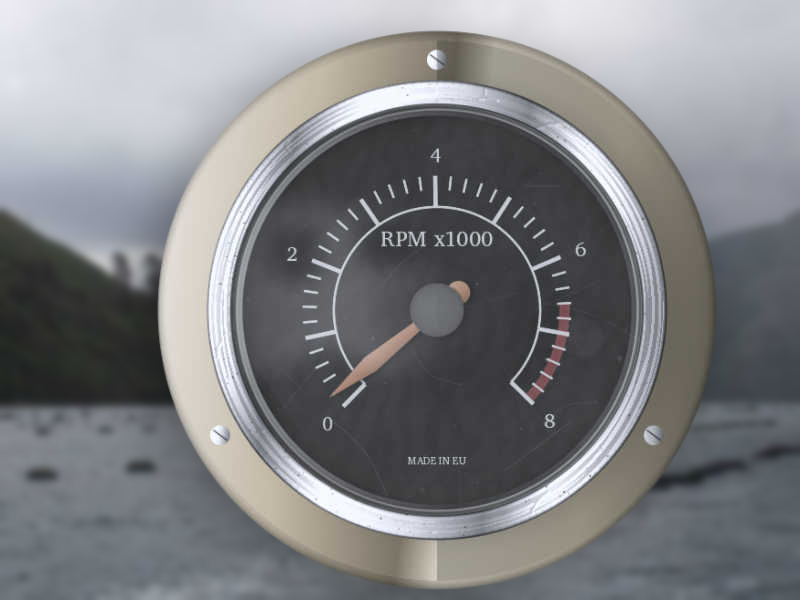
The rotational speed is 200 rpm
